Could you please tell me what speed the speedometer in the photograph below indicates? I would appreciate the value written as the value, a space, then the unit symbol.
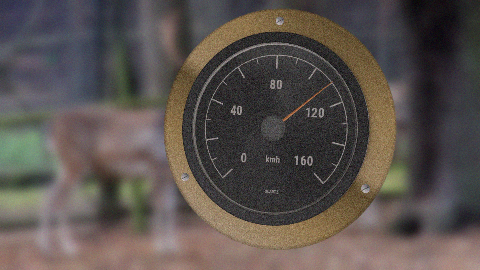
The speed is 110 km/h
